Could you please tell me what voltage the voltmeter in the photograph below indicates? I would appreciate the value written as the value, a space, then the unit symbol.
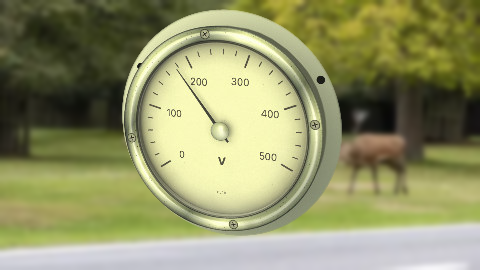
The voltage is 180 V
